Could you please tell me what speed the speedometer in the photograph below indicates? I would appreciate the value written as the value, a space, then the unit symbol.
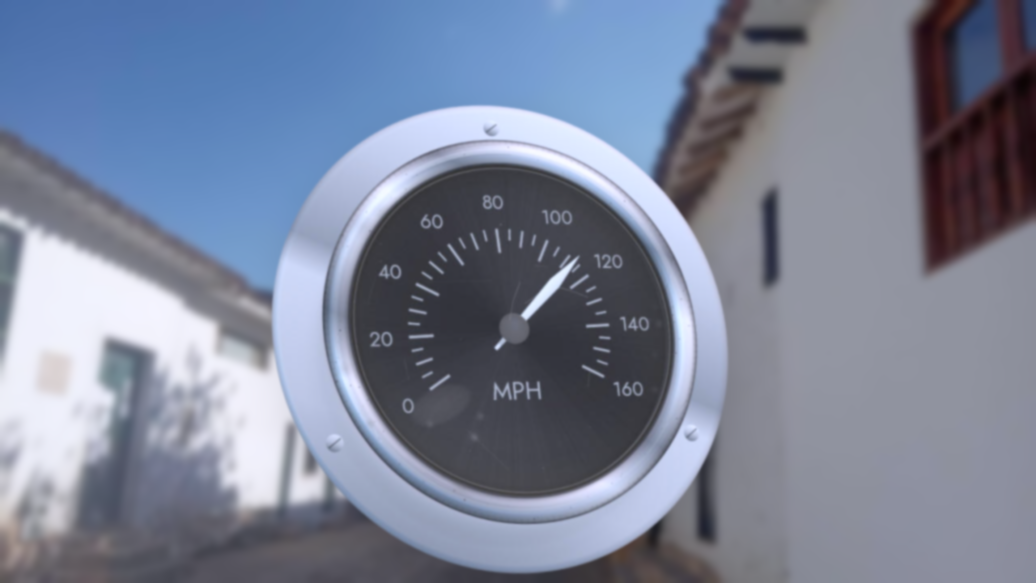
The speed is 112.5 mph
